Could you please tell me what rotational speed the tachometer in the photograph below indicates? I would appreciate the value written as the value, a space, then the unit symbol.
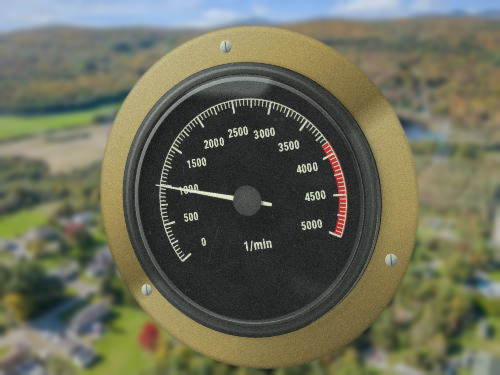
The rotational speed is 1000 rpm
